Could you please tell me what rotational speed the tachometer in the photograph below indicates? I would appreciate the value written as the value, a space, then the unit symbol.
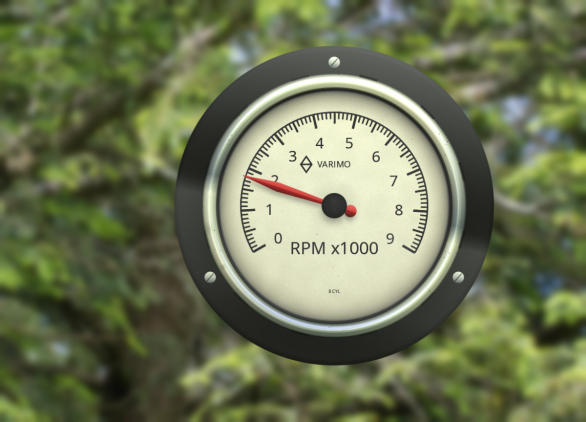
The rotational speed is 1800 rpm
